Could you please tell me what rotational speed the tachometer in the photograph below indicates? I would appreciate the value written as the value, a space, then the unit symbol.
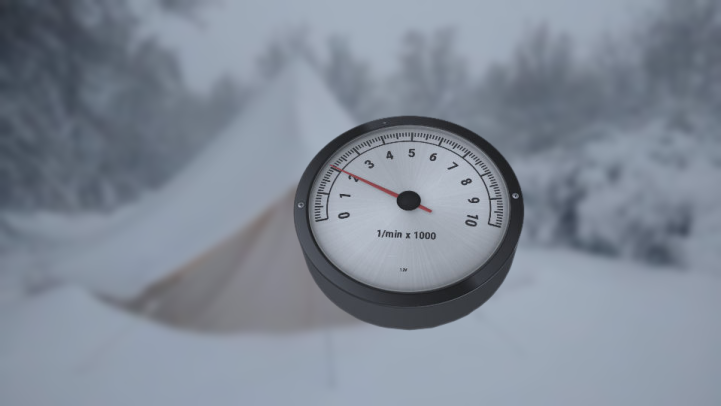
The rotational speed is 2000 rpm
